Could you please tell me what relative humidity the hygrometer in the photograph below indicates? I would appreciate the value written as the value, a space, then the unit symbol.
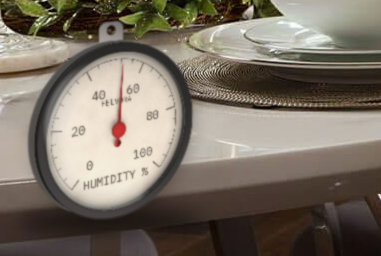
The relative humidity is 52 %
